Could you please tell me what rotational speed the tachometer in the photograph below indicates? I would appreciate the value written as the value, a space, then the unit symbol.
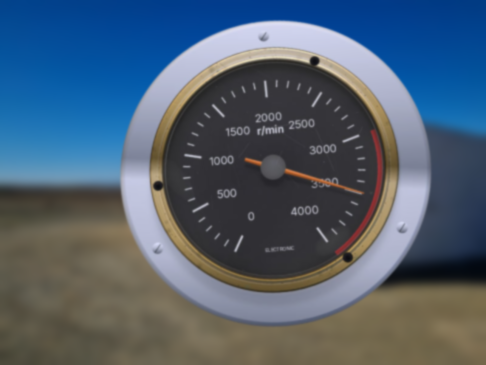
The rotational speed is 3500 rpm
